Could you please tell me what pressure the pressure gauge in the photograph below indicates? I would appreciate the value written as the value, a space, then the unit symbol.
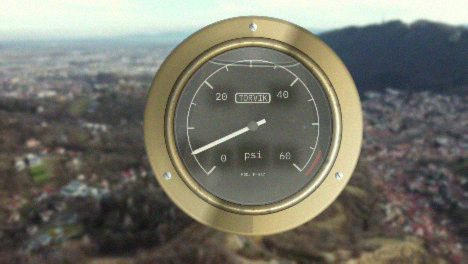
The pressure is 5 psi
